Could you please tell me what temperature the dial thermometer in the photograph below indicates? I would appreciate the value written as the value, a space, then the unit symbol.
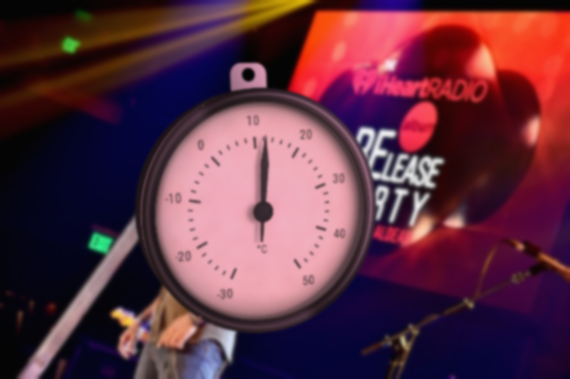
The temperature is 12 °C
